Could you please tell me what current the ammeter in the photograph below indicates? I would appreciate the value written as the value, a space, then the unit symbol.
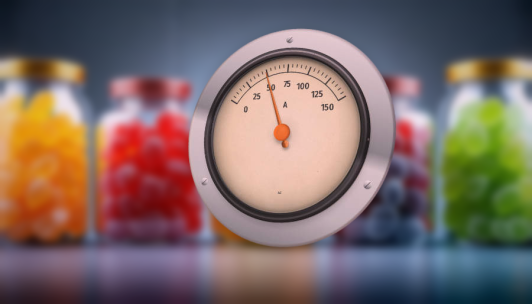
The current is 50 A
